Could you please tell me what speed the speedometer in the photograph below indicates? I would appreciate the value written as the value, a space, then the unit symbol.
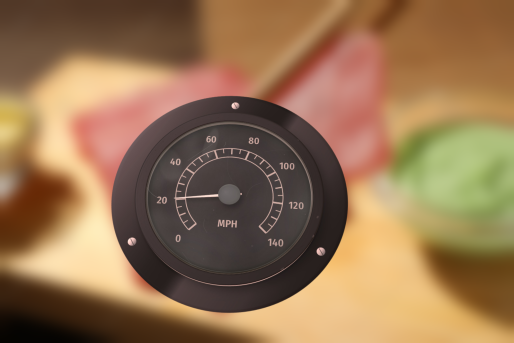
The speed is 20 mph
